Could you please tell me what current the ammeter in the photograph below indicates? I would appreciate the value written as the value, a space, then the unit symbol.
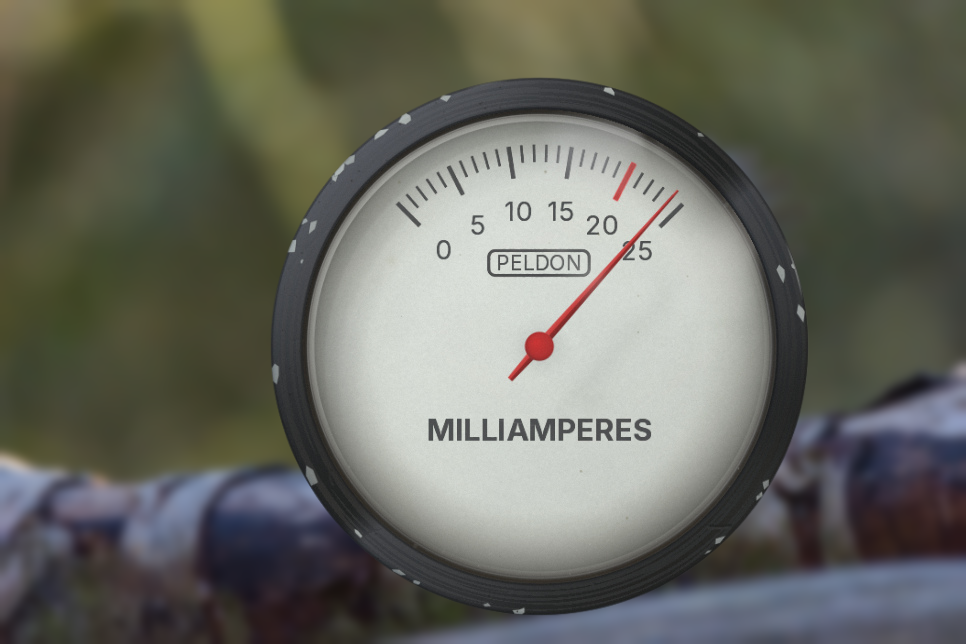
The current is 24 mA
